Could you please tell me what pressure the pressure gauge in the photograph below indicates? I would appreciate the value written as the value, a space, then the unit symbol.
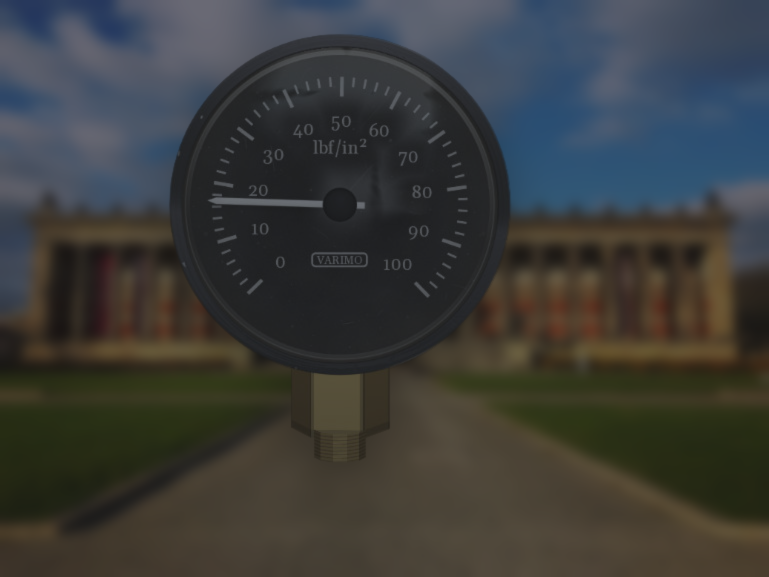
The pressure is 17 psi
